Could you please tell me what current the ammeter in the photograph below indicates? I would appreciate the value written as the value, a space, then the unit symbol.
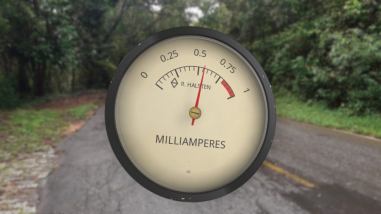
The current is 0.55 mA
